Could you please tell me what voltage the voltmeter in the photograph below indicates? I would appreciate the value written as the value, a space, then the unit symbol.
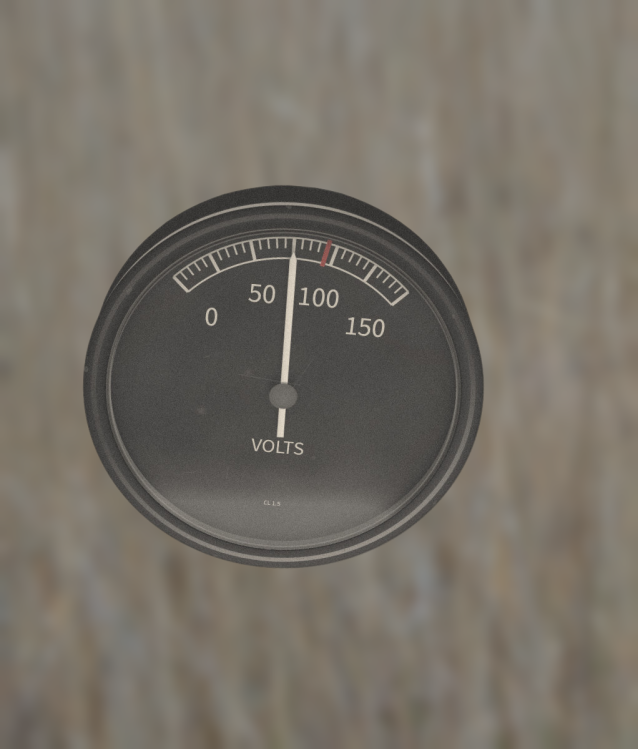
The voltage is 75 V
